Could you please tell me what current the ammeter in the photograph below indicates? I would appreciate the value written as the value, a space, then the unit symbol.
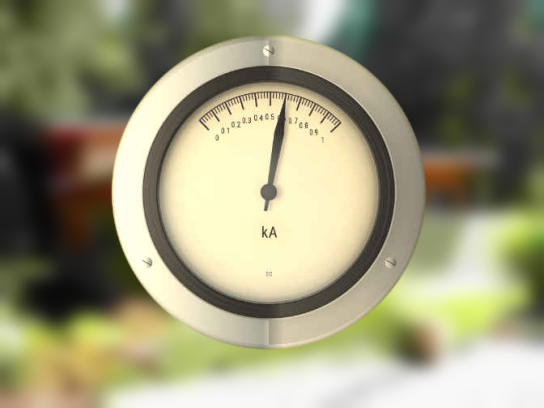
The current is 0.6 kA
